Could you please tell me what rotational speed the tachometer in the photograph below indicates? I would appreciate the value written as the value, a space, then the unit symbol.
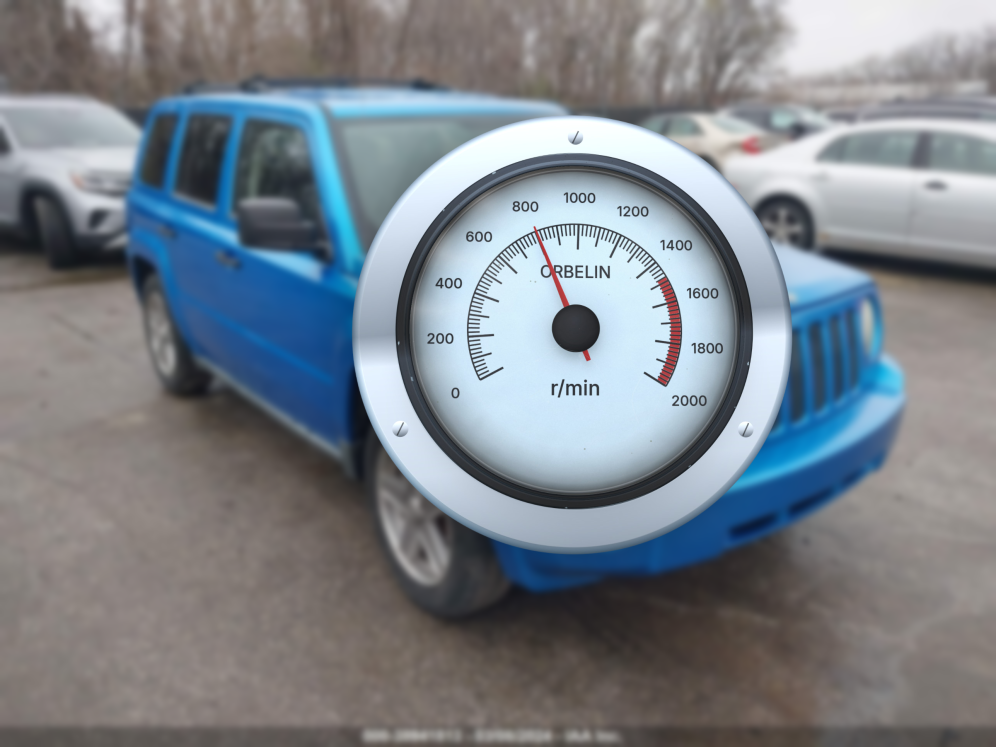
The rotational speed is 800 rpm
